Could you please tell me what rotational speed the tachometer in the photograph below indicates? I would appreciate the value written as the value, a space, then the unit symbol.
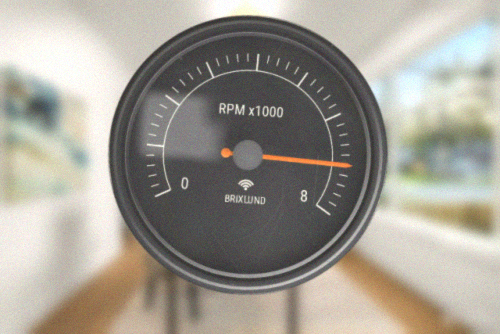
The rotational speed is 7000 rpm
